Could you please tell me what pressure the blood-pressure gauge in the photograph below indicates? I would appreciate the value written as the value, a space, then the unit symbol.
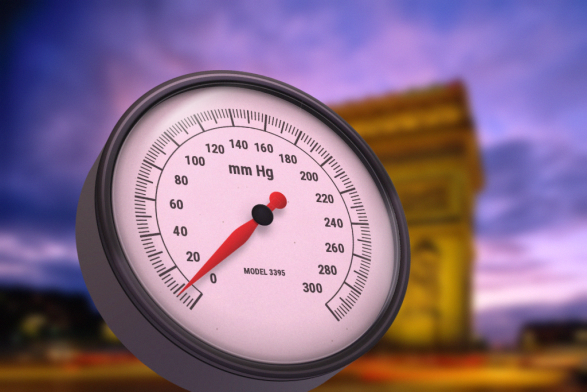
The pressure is 8 mmHg
